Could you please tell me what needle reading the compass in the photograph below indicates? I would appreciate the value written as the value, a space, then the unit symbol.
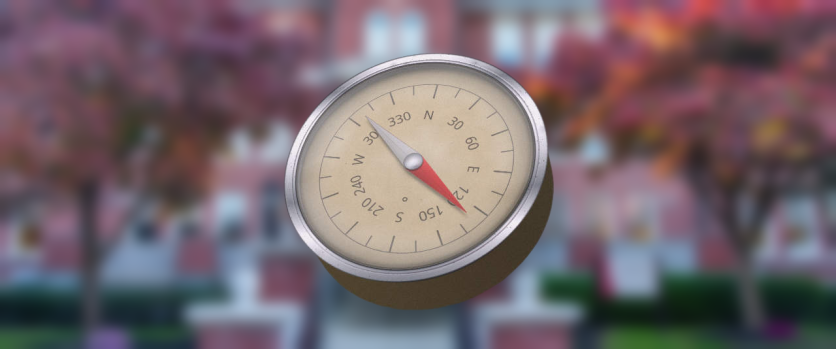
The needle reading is 127.5 °
